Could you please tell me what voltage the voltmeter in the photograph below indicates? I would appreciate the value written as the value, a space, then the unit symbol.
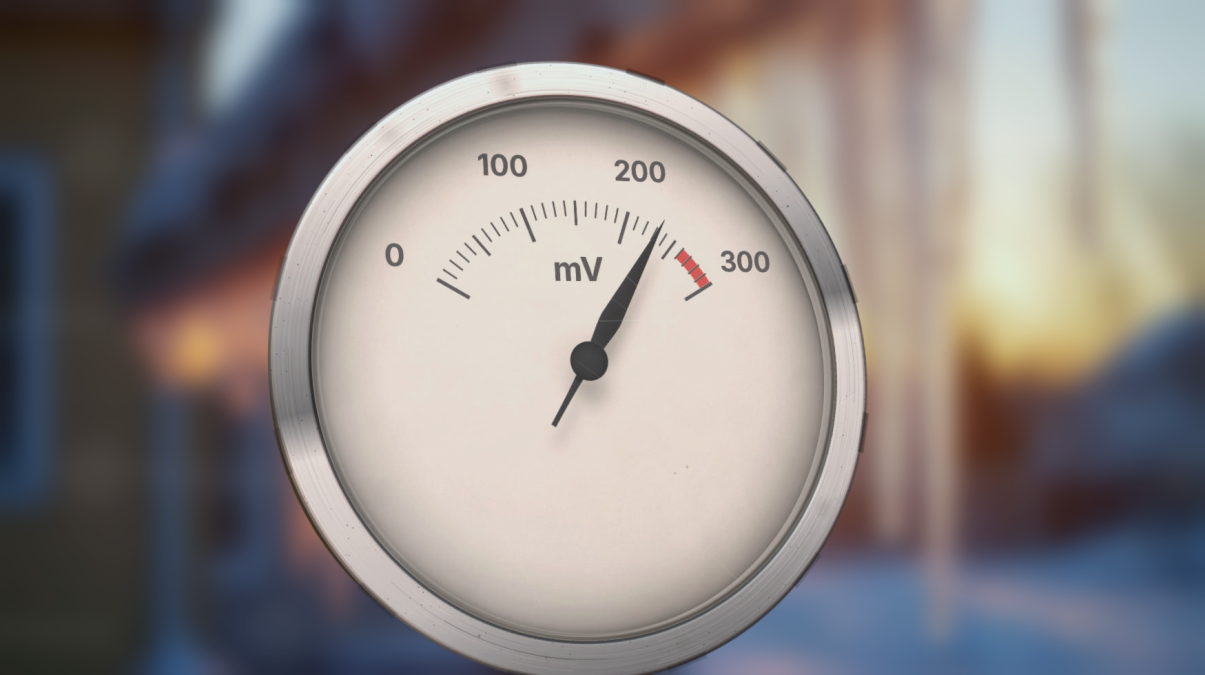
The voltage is 230 mV
